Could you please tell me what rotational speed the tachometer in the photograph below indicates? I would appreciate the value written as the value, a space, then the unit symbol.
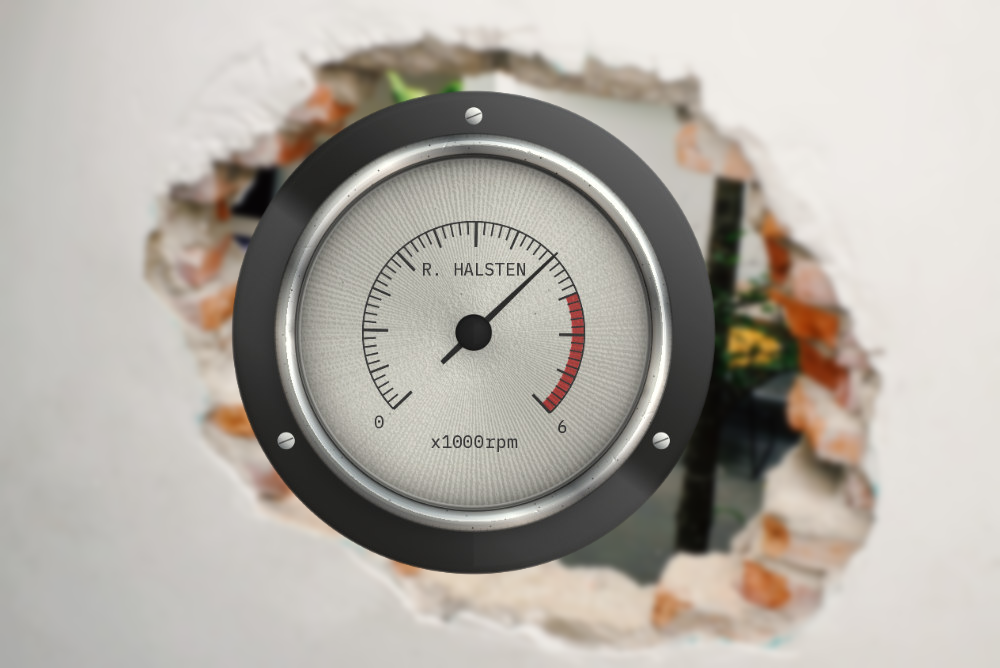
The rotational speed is 4000 rpm
